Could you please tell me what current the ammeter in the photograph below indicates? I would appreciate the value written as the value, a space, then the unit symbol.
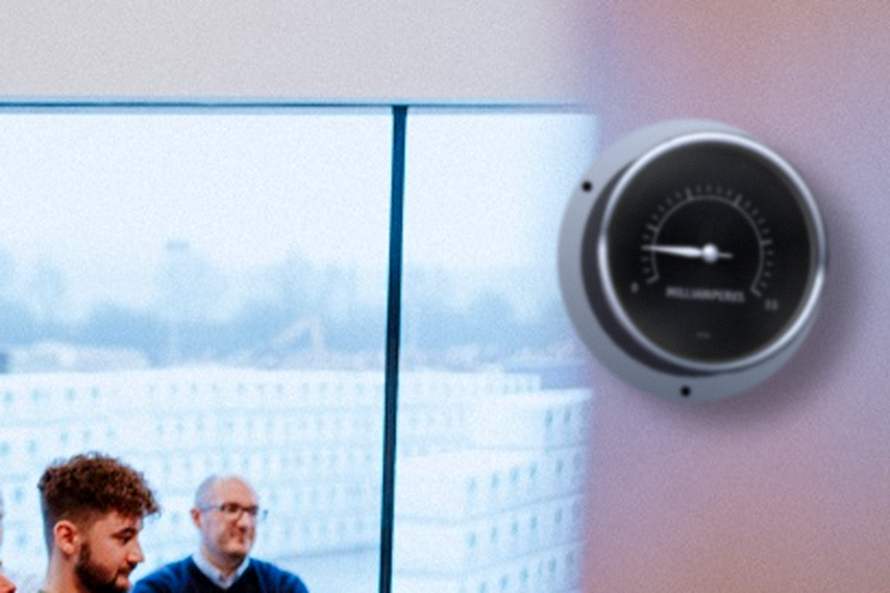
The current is 0.3 mA
